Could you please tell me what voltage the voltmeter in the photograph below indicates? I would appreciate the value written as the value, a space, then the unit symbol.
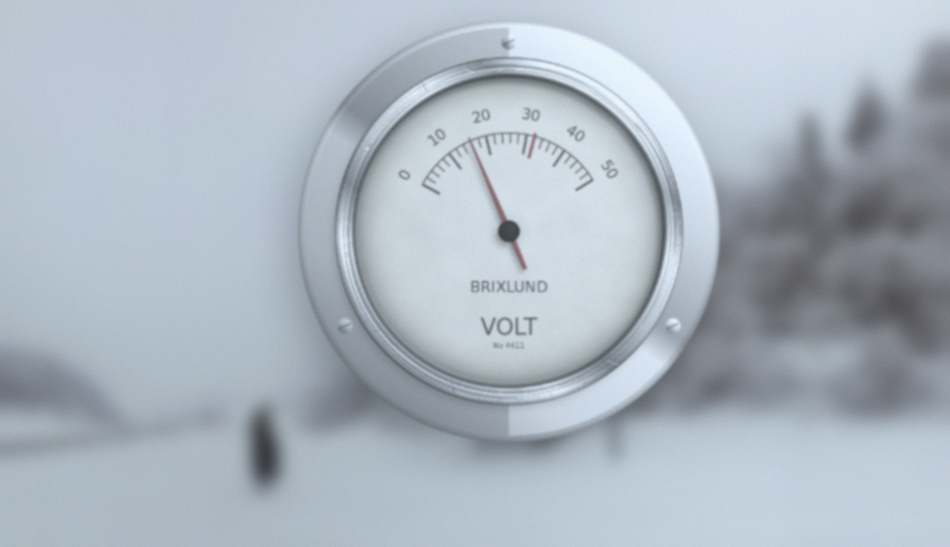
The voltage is 16 V
